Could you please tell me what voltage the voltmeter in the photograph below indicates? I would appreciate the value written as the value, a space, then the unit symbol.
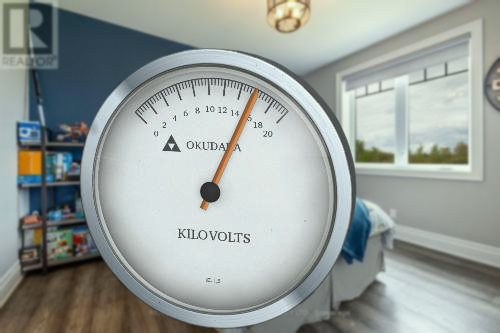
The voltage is 16 kV
